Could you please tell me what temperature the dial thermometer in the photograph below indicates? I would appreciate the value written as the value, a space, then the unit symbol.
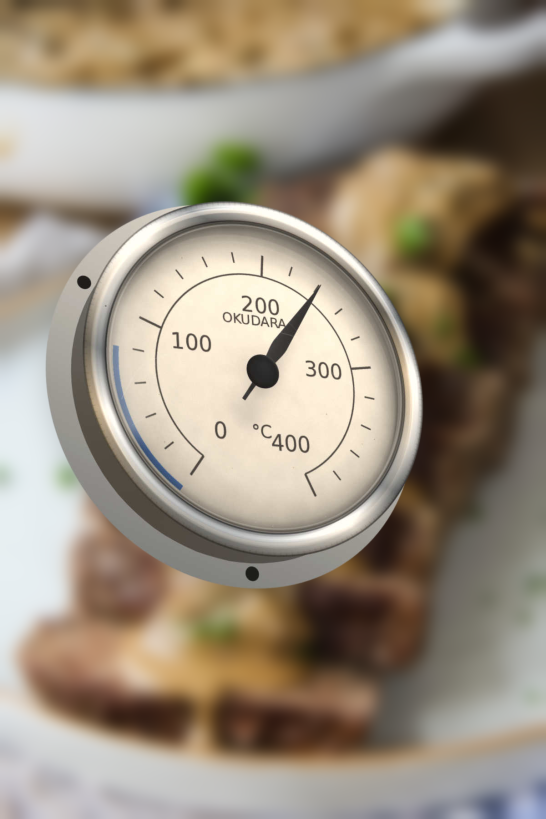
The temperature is 240 °C
